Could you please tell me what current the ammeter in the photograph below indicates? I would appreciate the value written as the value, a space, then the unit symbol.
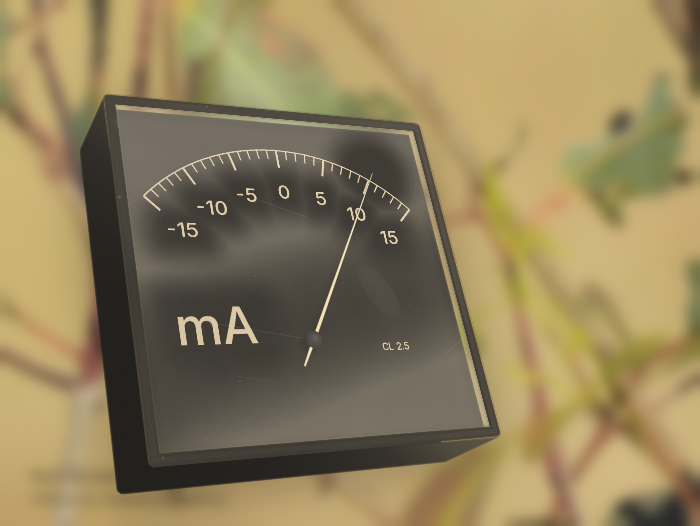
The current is 10 mA
